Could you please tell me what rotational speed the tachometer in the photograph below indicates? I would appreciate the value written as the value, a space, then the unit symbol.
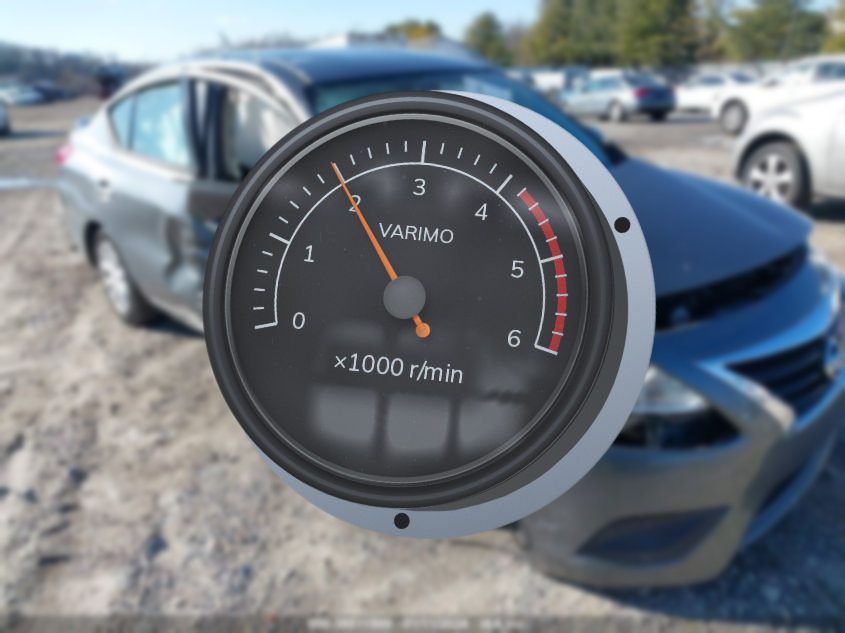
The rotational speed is 2000 rpm
